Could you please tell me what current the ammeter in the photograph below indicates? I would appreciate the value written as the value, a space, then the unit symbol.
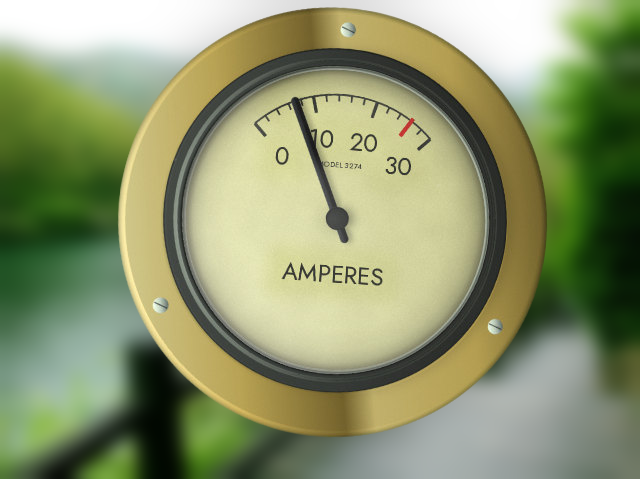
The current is 7 A
